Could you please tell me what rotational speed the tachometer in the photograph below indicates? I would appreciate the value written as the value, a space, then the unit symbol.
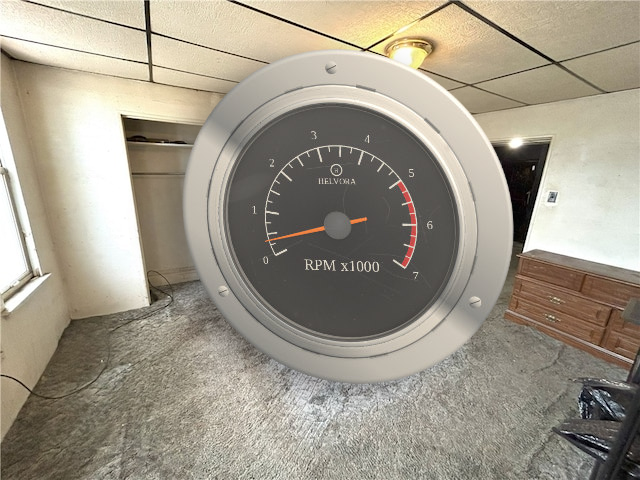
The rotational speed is 375 rpm
